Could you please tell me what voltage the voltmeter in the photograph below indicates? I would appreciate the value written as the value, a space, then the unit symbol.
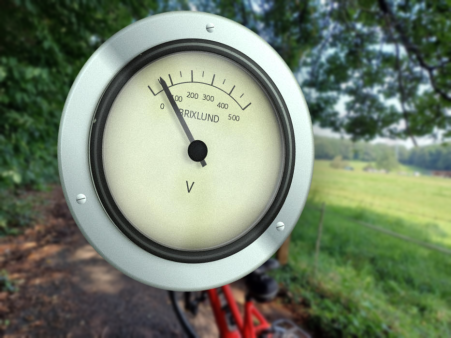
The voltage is 50 V
